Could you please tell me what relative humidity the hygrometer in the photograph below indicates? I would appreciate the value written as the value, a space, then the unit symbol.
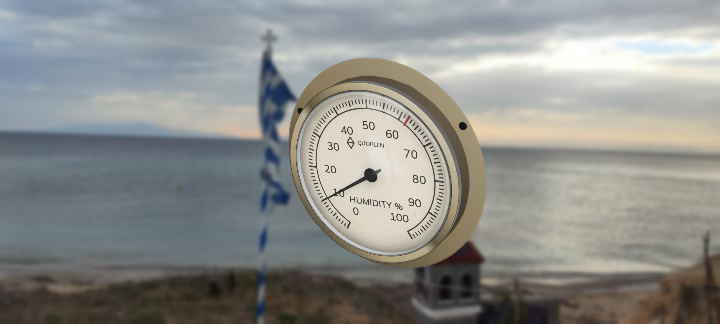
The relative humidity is 10 %
